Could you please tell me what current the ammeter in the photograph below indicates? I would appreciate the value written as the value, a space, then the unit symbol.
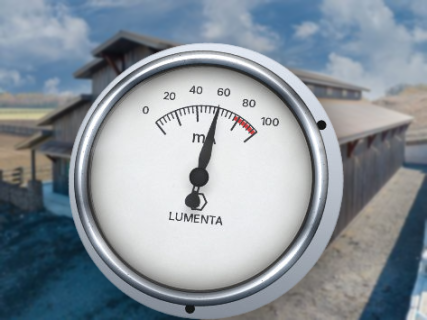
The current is 60 mA
